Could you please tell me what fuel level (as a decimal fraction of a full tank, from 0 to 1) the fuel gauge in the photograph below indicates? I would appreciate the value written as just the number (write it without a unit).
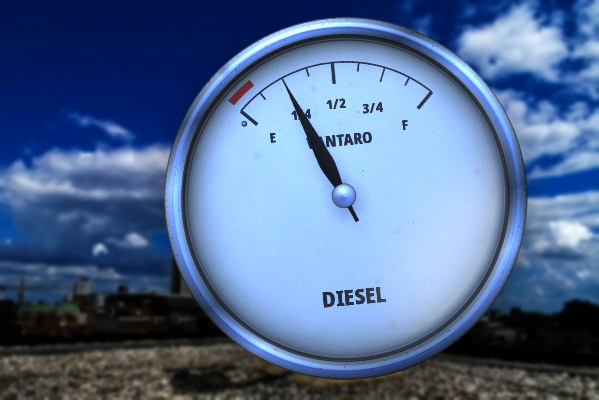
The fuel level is 0.25
